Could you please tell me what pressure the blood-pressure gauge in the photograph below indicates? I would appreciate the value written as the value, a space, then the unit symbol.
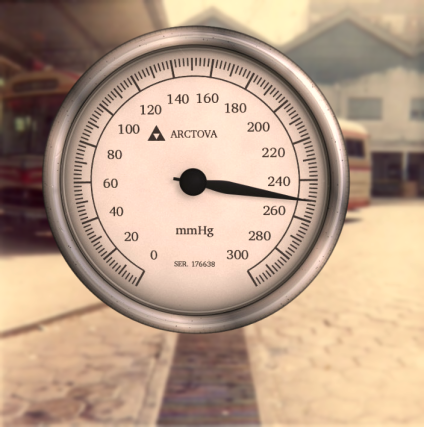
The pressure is 250 mmHg
